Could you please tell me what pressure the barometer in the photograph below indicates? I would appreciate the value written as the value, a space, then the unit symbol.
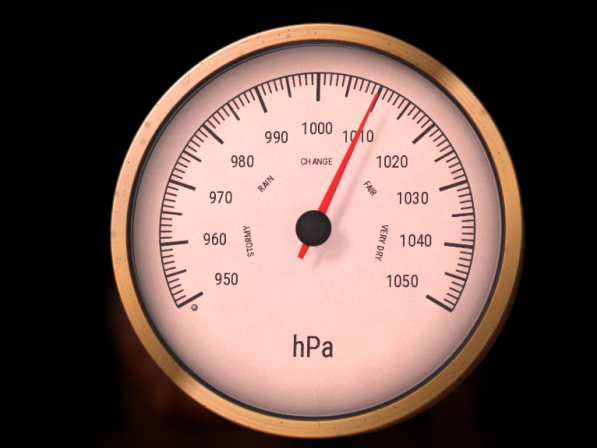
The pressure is 1010 hPa
